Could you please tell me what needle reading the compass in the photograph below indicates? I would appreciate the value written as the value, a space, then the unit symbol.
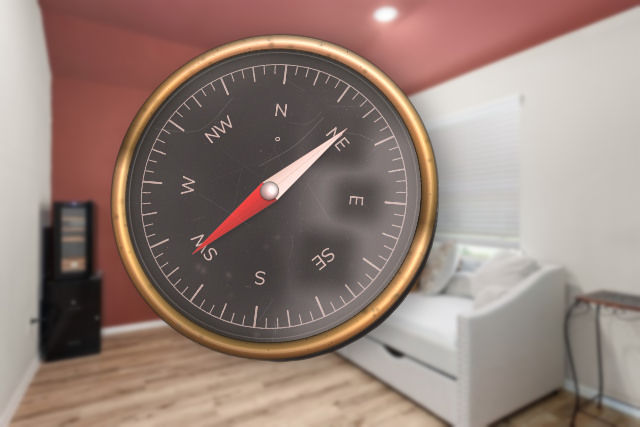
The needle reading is 225 °
